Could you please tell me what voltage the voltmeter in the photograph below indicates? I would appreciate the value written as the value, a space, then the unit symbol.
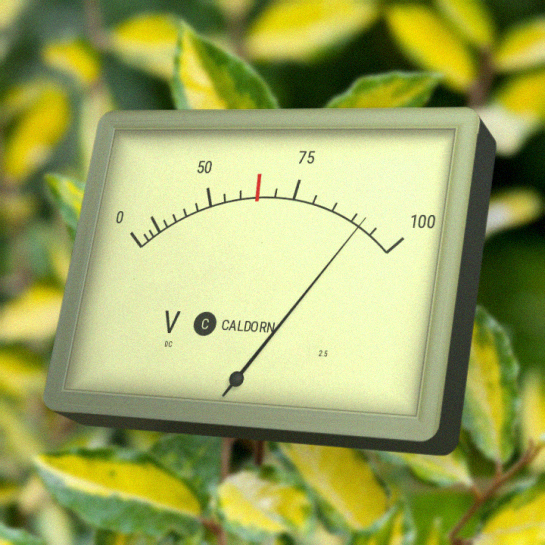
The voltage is 92.5 V
